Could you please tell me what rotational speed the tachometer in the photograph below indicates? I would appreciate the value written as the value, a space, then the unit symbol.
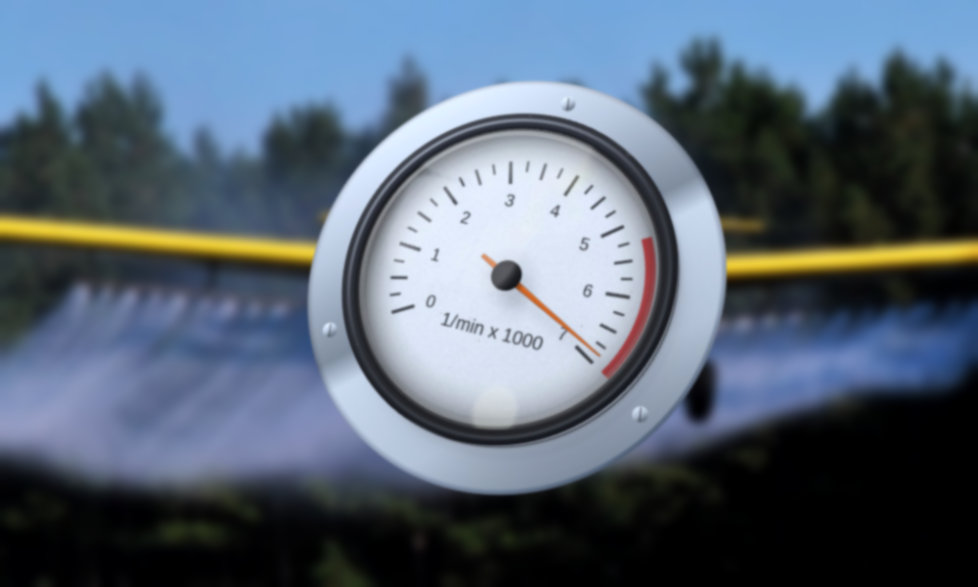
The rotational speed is 6875 rpm
